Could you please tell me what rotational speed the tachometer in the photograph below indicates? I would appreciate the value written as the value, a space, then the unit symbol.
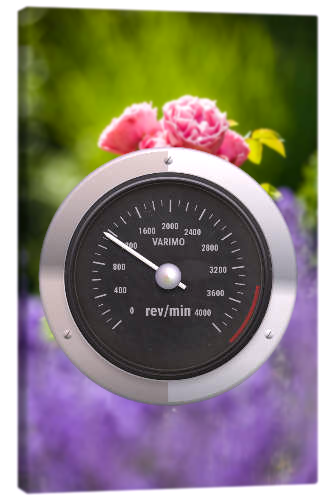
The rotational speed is 1150 rpm
